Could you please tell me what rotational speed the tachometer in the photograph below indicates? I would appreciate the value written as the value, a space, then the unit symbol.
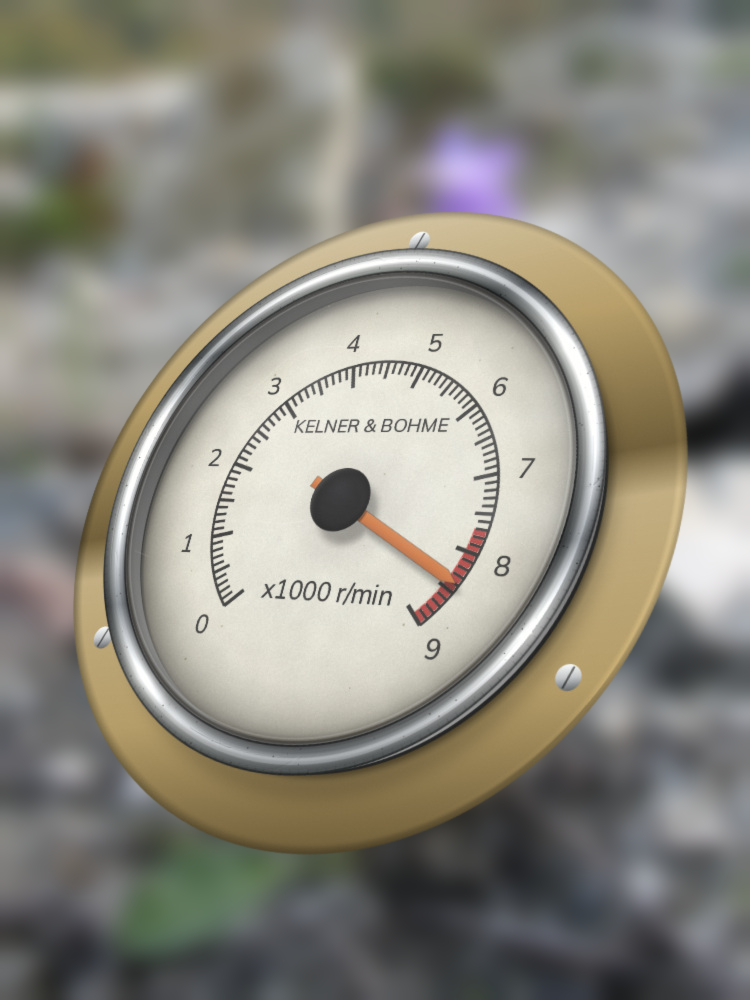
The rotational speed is 8400 rpm
